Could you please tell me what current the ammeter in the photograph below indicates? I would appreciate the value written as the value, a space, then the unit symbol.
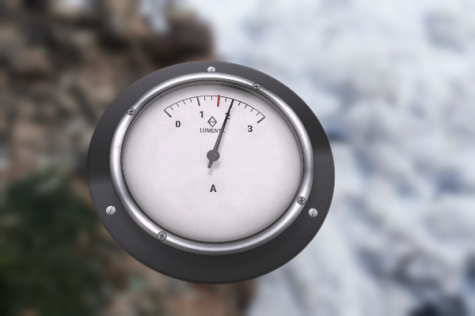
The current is 2 A
